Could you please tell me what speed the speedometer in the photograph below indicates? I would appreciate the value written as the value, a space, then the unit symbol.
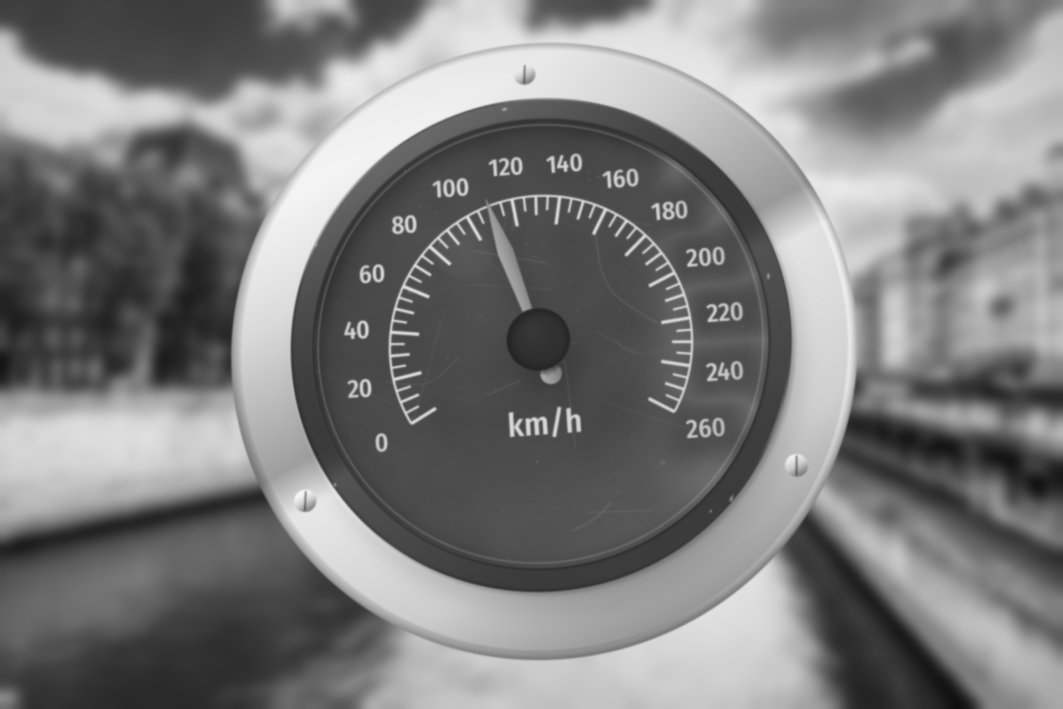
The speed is 110 km/h
